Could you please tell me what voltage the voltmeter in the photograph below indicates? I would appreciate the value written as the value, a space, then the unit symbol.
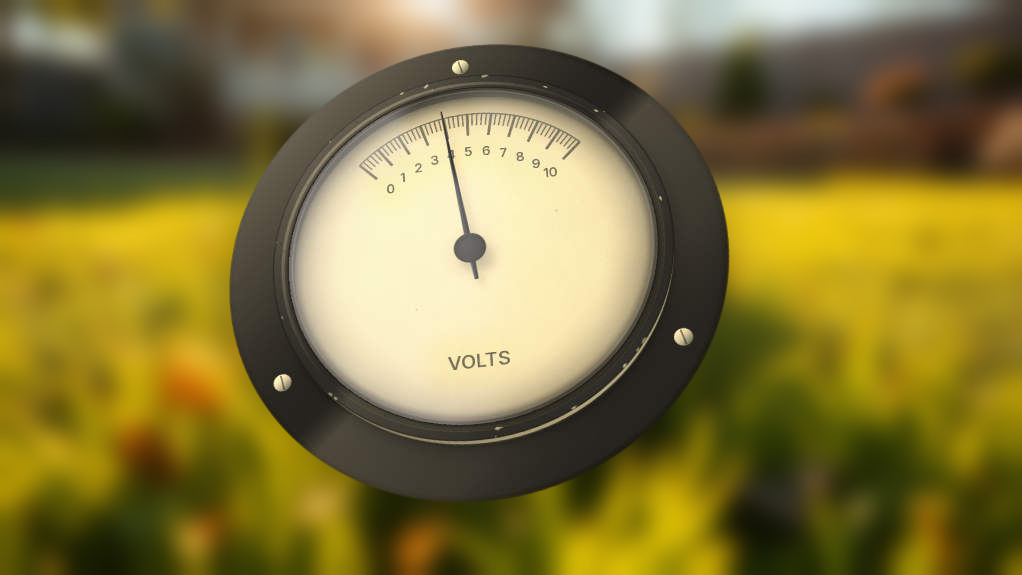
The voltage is 4 V
